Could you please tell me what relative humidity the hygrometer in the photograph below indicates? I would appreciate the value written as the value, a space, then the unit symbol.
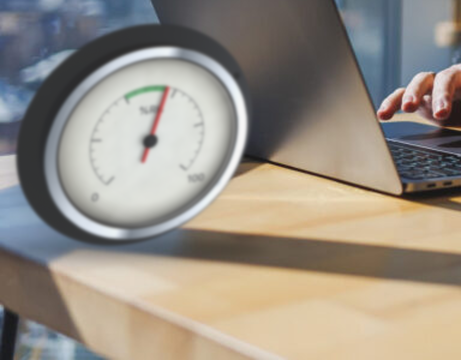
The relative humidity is 56 %
